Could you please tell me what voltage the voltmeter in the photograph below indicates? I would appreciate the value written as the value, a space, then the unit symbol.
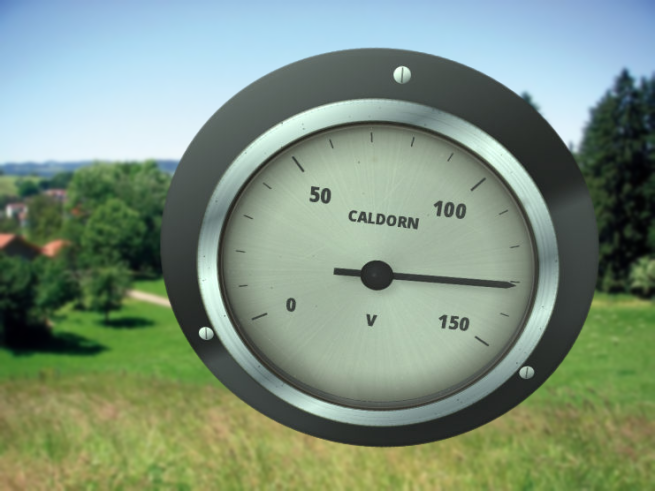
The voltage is 130 V
